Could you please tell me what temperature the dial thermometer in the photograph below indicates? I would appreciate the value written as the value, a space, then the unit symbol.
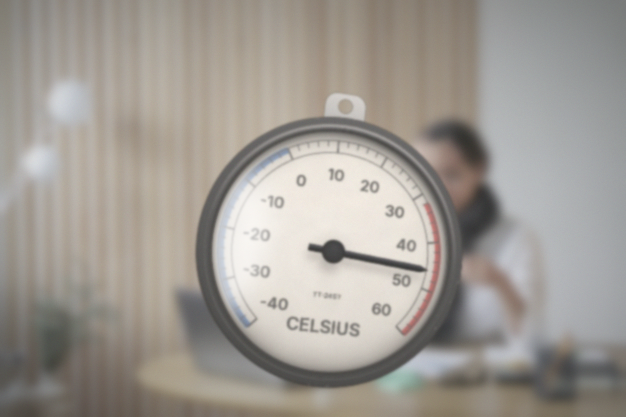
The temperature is 46 °C
